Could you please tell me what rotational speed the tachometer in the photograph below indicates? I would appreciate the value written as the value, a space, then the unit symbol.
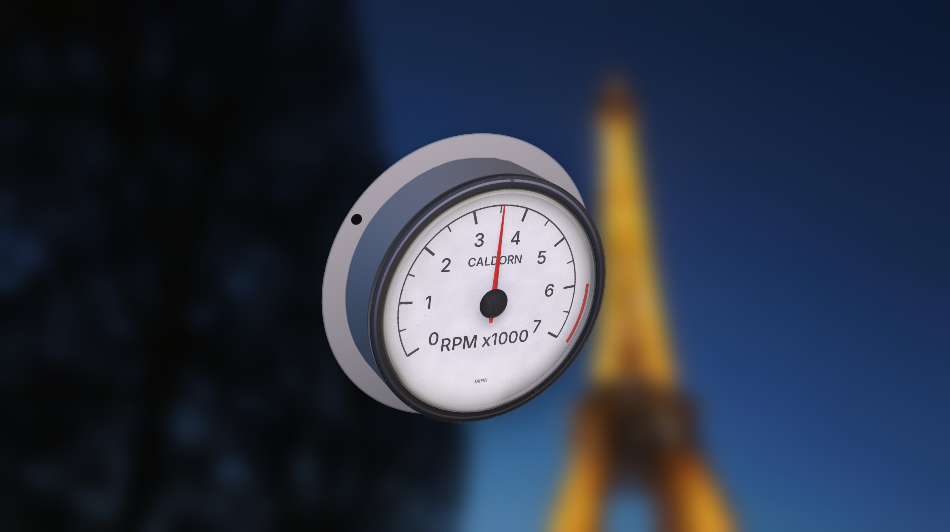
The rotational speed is 3500 rpm
